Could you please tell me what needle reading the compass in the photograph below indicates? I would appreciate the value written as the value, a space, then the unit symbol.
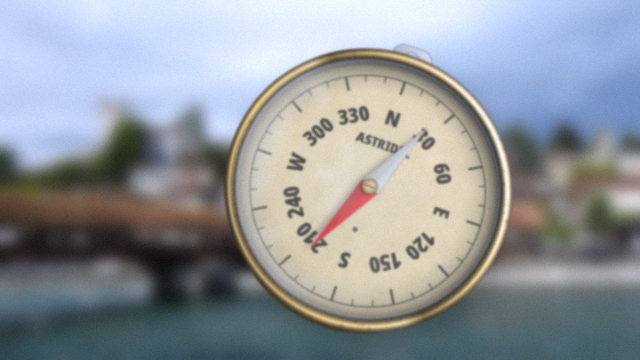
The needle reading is 205 °
